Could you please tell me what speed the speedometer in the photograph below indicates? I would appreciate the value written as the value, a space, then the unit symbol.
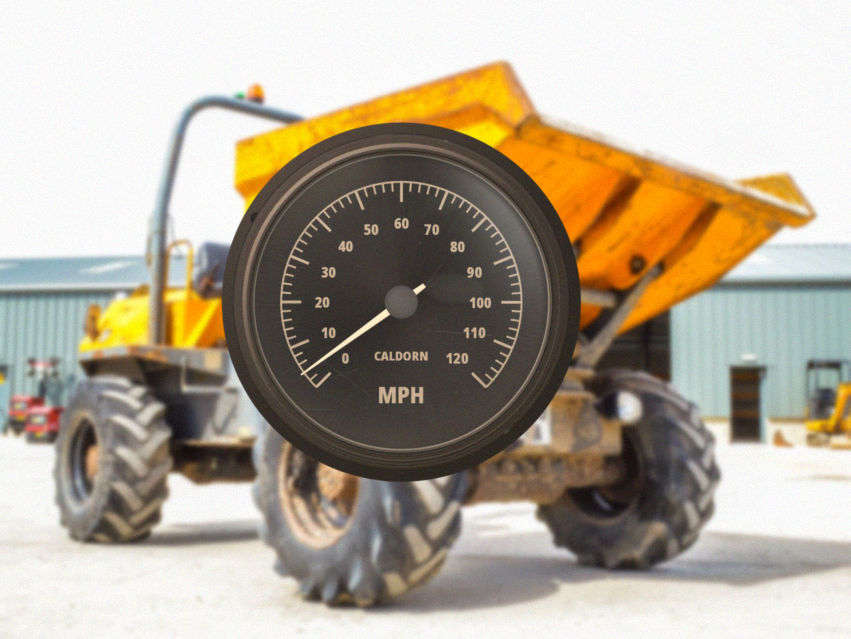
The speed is 4 mph
